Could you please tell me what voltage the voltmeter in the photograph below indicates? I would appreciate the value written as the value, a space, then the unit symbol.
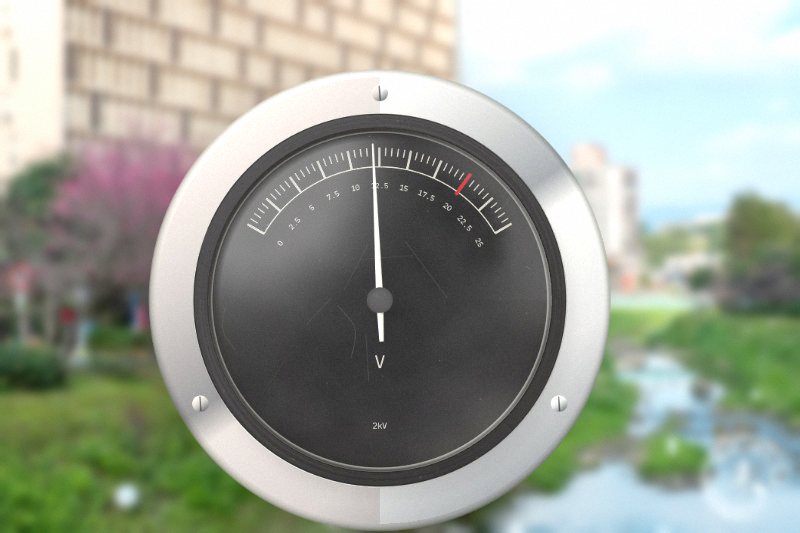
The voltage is 12 V
